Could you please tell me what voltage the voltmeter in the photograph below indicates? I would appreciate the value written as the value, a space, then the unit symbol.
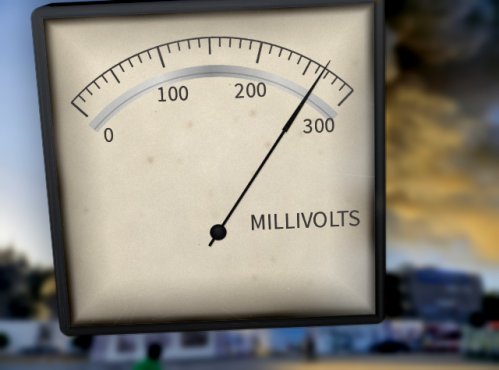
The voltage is 265 mV
